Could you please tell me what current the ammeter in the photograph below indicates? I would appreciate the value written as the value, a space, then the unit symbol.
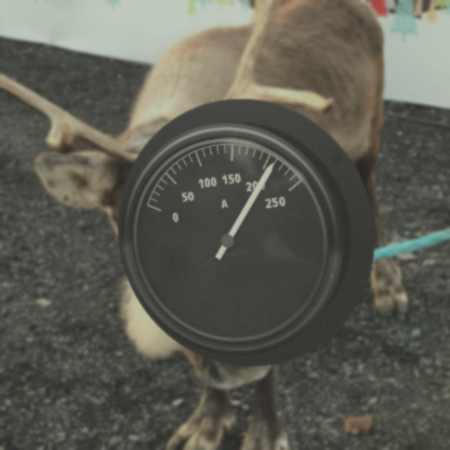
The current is 210 A
